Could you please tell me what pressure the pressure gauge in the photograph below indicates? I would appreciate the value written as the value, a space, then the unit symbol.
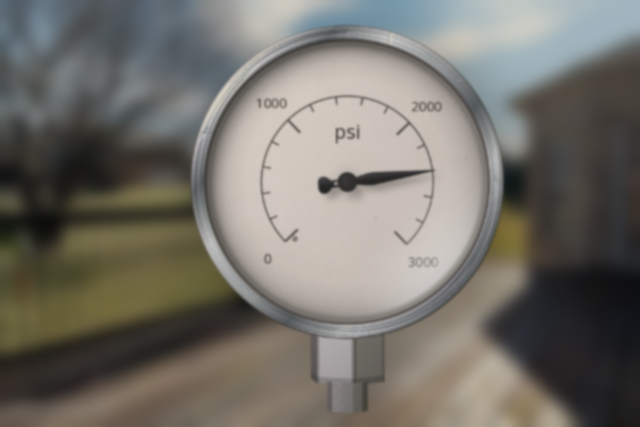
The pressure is 2400 psi
